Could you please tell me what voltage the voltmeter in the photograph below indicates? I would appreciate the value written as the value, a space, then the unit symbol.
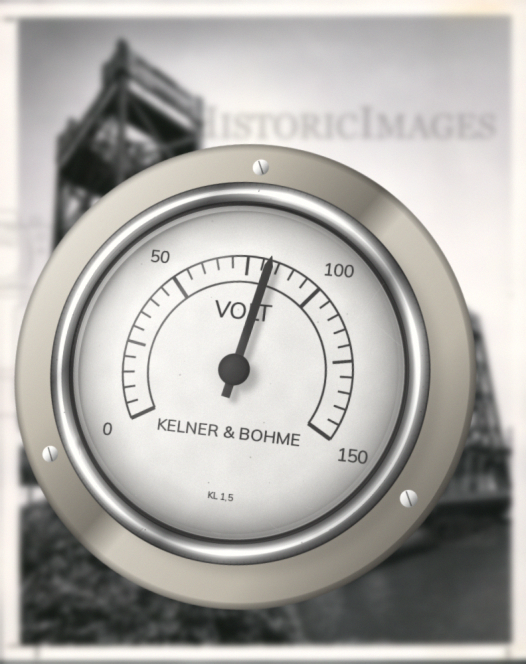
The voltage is 82.5 V
